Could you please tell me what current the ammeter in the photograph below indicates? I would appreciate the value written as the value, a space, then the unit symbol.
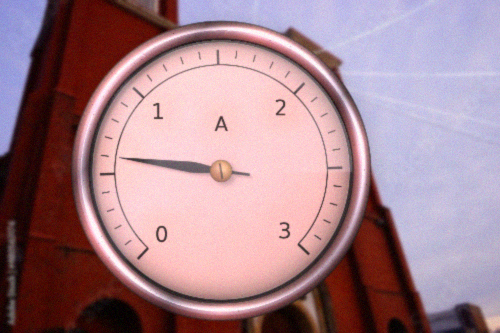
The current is 0.6 A
